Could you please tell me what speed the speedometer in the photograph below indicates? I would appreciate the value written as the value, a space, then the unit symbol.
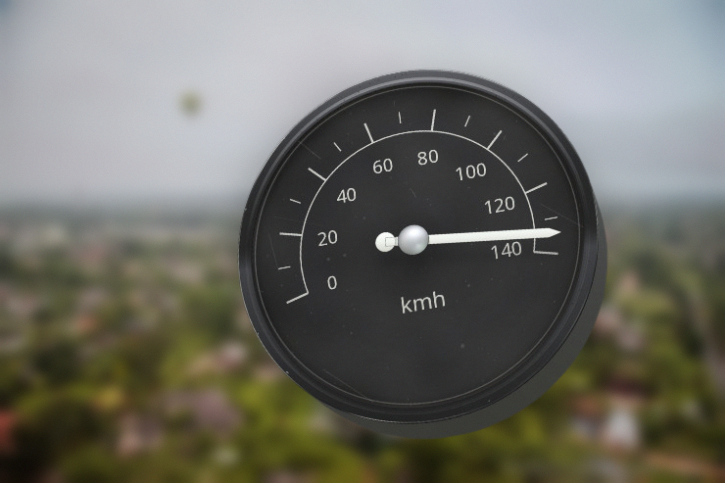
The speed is 135 km/h
